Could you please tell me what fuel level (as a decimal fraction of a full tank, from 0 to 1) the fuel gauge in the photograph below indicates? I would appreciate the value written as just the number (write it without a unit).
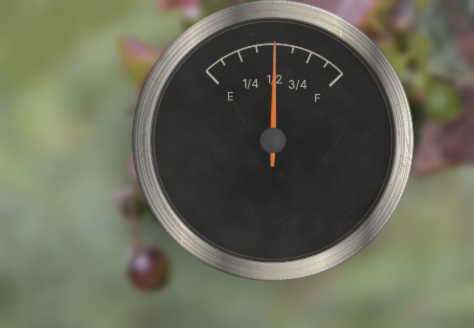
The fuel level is 0.5
